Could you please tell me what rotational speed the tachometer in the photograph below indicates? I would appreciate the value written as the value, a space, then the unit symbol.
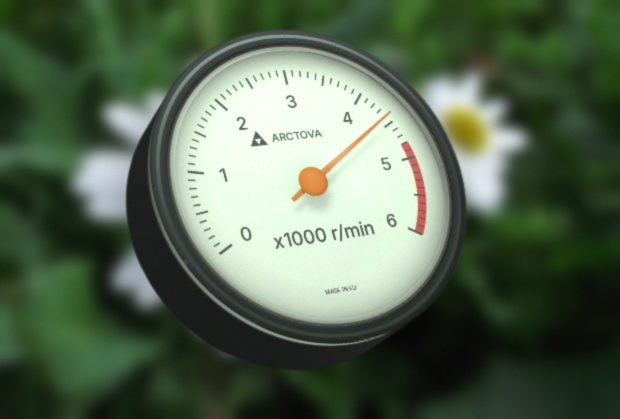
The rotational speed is 4400 rpm
